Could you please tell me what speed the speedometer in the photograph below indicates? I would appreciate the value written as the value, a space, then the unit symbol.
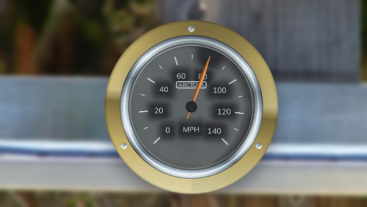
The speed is 80 mph
